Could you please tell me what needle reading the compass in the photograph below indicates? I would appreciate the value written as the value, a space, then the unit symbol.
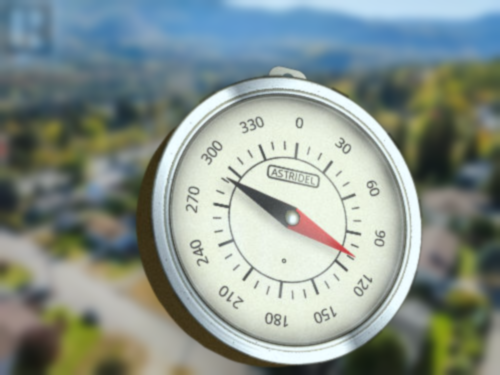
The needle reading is 110 °
